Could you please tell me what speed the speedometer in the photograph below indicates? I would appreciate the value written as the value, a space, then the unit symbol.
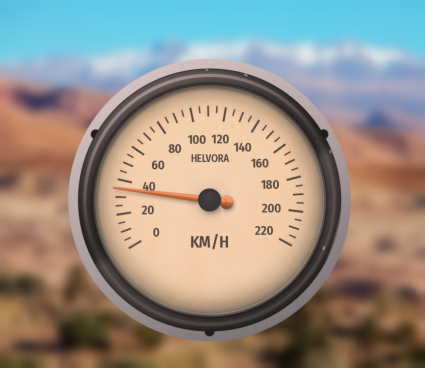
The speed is 35 km/h
